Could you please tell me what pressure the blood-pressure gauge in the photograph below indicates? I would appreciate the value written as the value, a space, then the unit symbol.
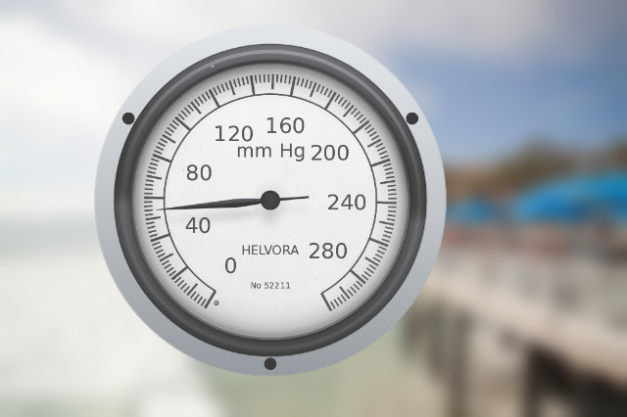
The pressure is 54 mmHg
